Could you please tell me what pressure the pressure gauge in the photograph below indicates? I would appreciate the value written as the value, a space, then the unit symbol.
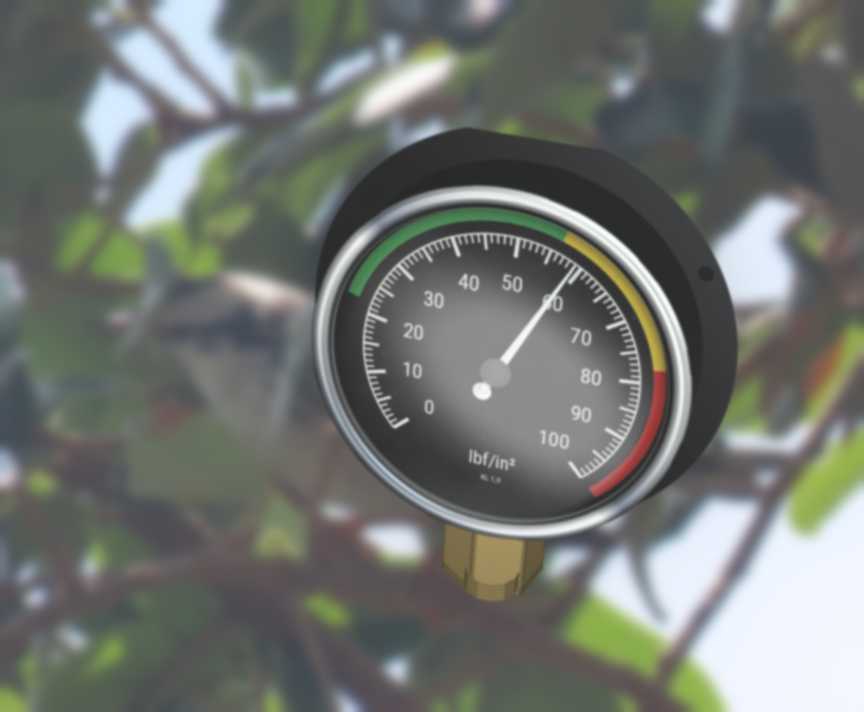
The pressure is 59 psi
